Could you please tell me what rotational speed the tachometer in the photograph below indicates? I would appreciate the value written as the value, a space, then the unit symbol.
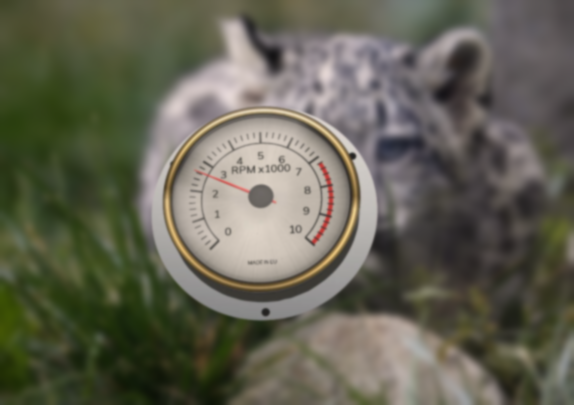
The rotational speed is 2600 rpm
